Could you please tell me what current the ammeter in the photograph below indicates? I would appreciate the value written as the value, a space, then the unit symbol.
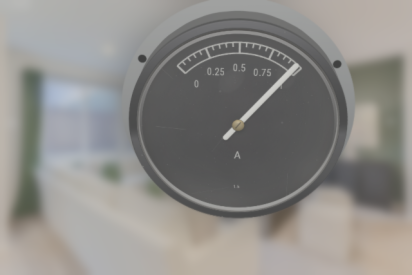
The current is 0.95 A
